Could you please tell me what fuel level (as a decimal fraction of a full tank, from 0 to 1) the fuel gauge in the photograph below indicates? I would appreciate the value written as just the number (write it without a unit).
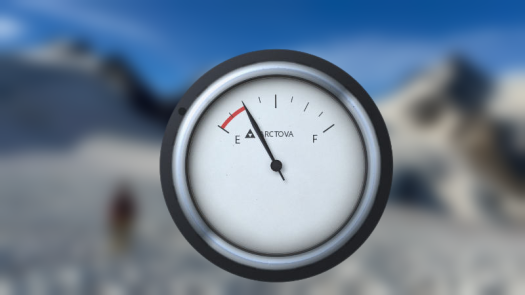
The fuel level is 0.25
